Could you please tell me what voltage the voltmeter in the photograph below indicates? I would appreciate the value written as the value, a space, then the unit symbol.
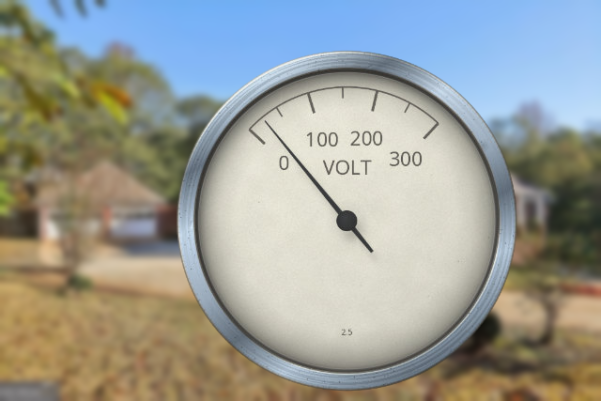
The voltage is 25 V
